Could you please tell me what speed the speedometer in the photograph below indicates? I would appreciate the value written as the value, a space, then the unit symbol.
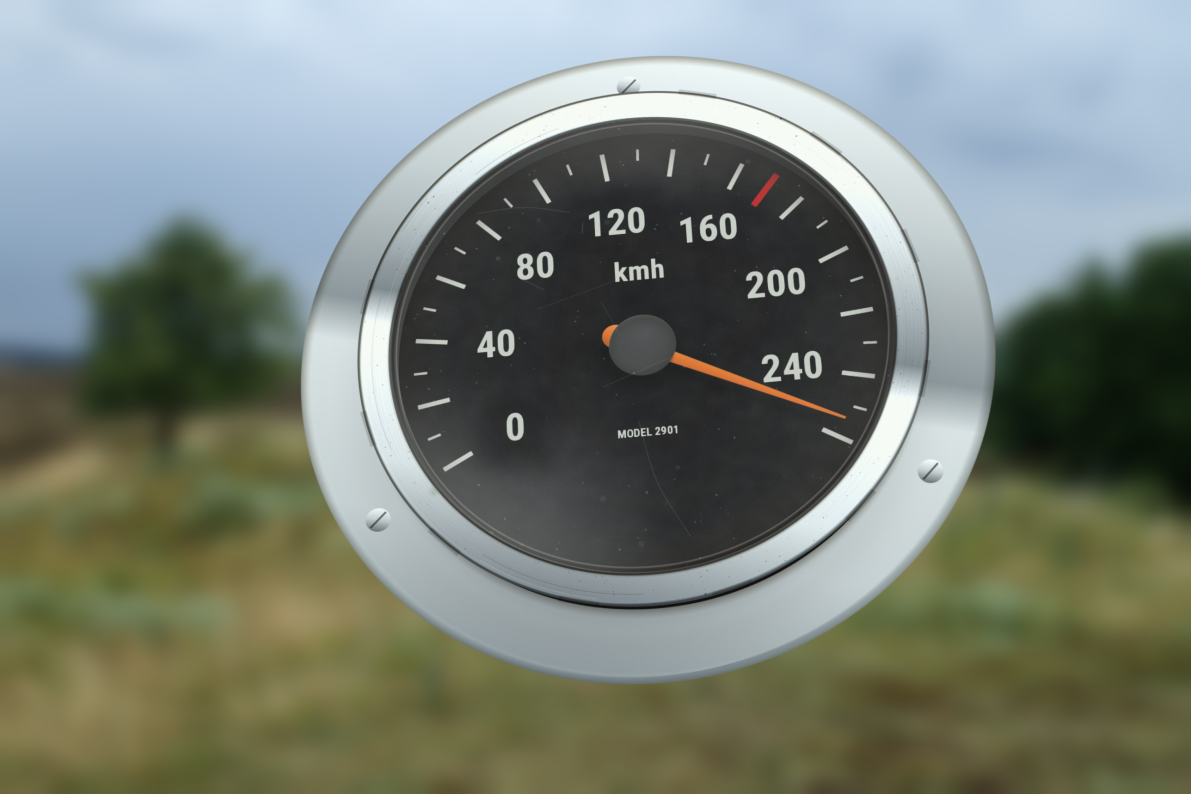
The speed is 255 km/h
